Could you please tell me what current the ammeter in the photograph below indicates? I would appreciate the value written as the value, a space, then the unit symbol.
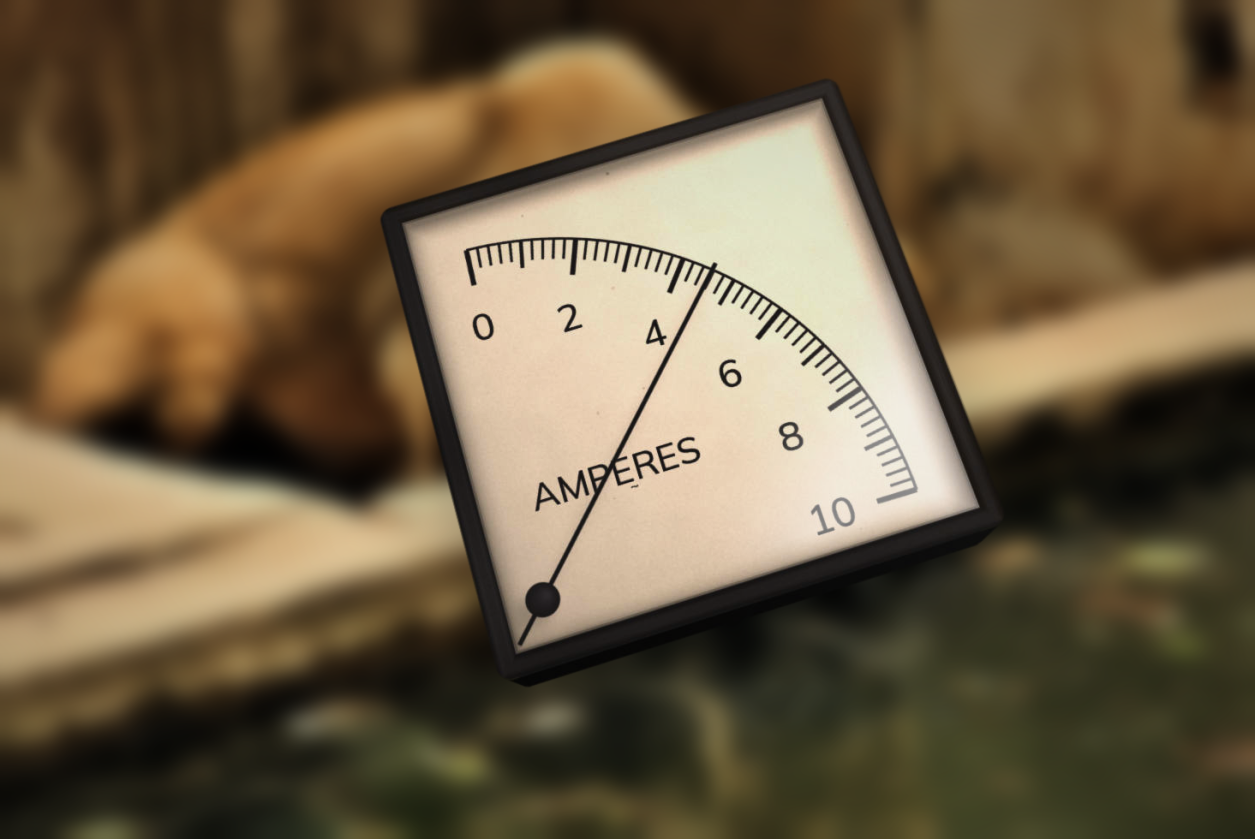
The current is 4.6 A
